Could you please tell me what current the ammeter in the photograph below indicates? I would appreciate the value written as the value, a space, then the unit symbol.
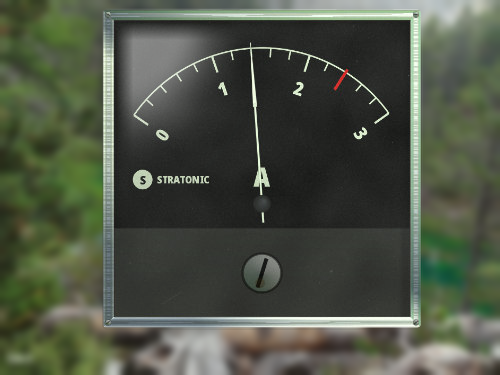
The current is 1.4 A
